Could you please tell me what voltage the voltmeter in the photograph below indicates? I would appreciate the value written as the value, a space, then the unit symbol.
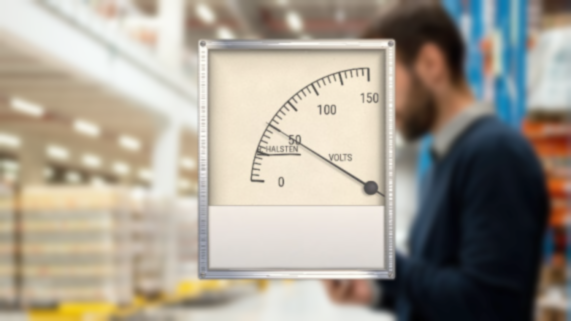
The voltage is 50 V
